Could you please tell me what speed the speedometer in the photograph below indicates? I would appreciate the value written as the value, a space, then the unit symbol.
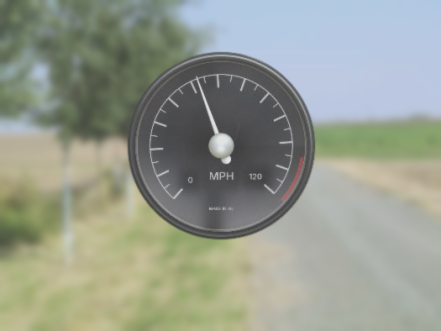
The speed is 52.5 mph
